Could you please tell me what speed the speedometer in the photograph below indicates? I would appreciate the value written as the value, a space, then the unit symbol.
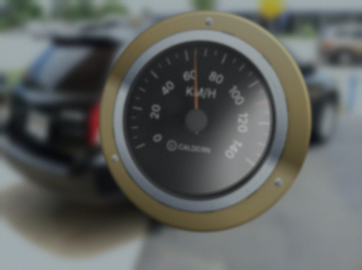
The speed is 65 km/h
